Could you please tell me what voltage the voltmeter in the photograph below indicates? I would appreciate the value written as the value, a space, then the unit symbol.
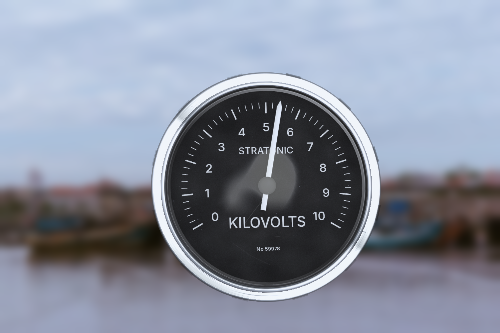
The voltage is 5.4 kV
